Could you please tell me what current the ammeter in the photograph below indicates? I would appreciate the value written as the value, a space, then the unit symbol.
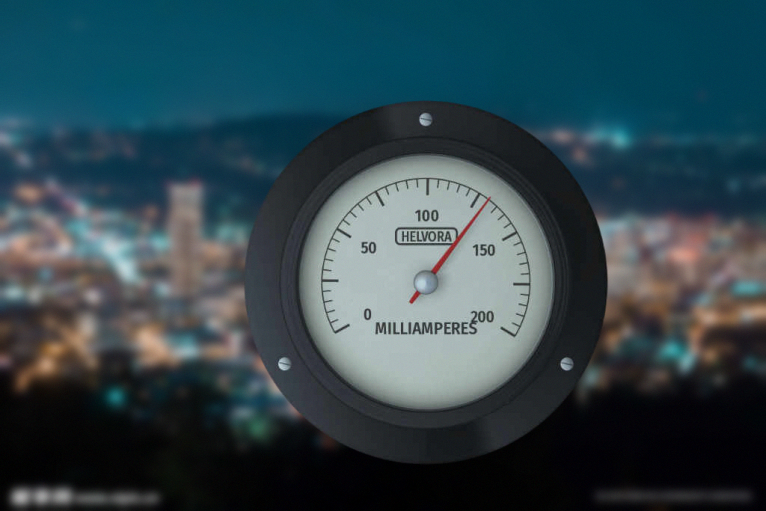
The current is 130 mA
